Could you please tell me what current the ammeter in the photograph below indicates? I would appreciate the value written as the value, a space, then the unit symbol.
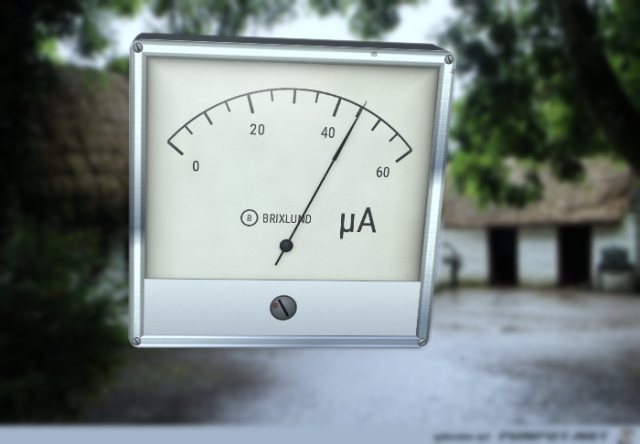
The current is 45 µA
